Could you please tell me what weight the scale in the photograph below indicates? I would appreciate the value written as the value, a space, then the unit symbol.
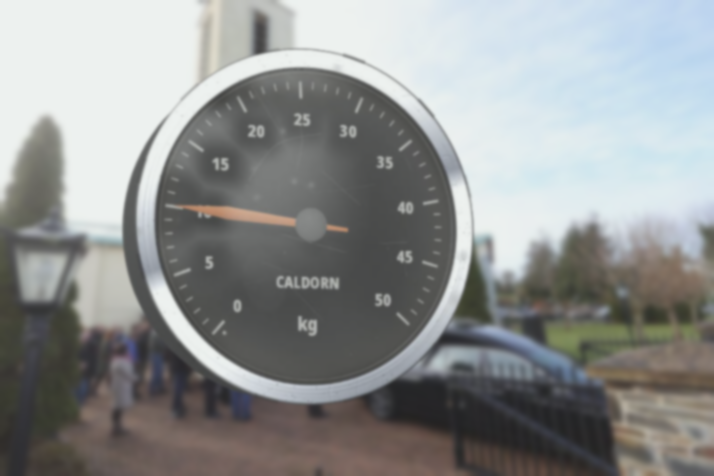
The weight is 10 kg
